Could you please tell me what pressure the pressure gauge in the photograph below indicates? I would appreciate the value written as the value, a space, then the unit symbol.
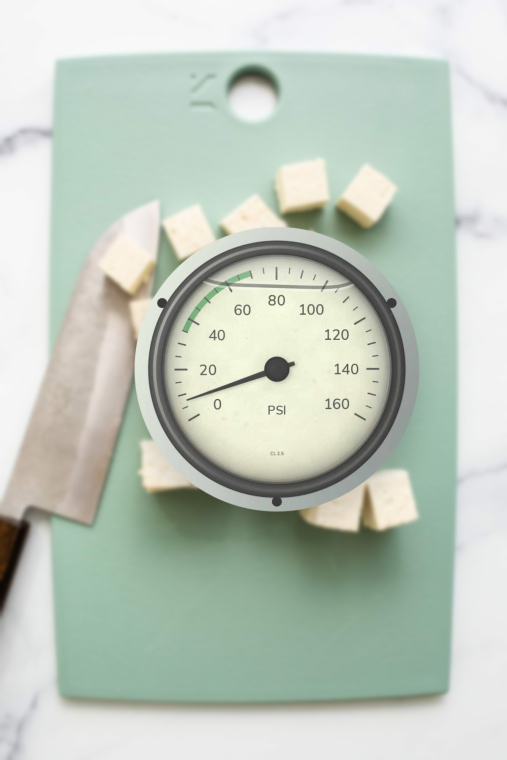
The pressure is 7.5 psi
